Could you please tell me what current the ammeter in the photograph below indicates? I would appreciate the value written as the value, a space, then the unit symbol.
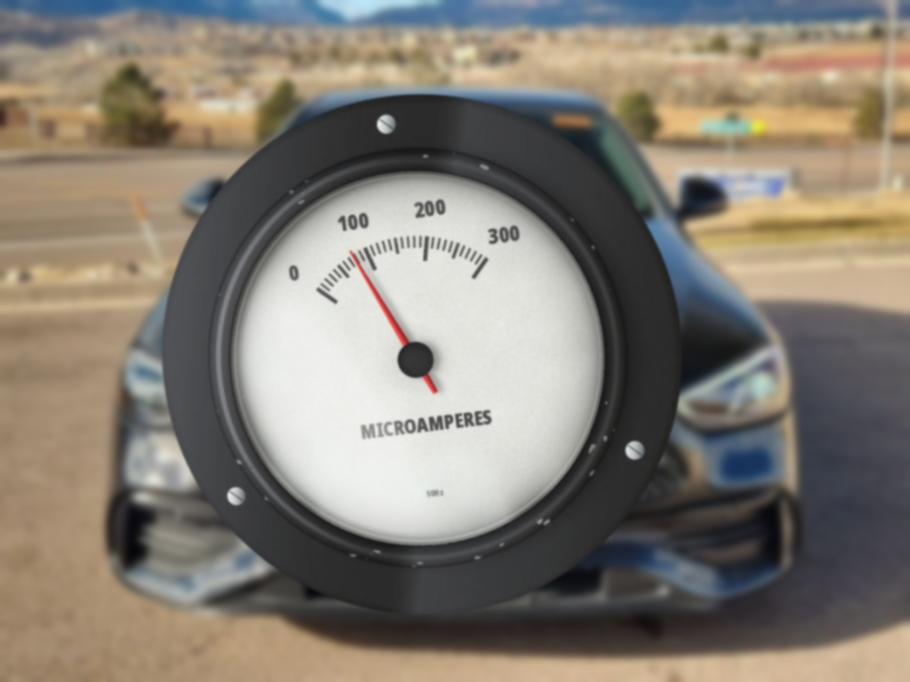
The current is 80 µA
